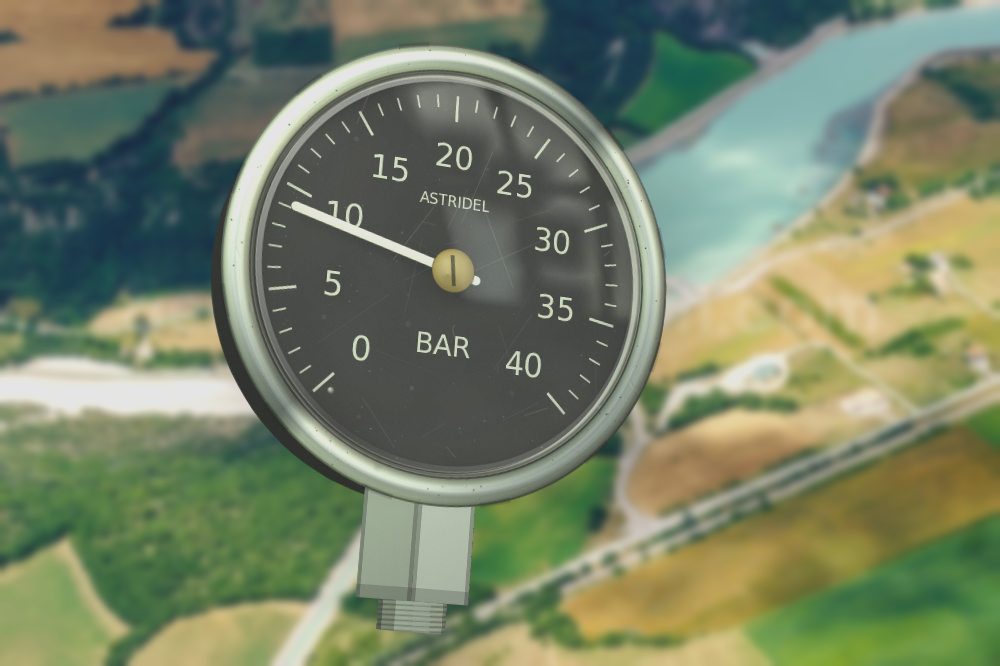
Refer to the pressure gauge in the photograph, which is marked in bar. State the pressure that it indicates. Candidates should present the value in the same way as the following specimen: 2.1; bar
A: 9; bar
